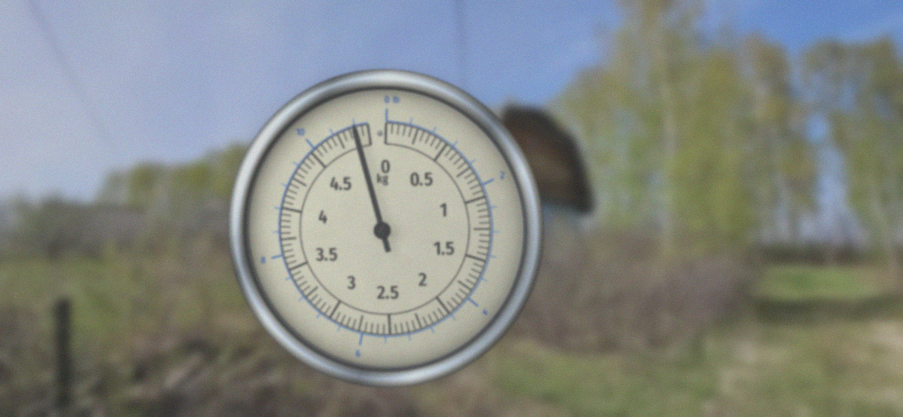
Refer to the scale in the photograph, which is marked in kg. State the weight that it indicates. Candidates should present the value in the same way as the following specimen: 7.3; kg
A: 4.9; kg
